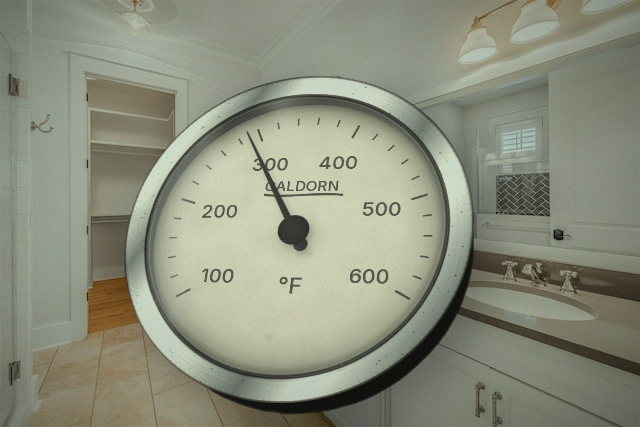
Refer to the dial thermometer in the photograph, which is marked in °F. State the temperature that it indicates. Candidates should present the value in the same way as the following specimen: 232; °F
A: 290; °F
